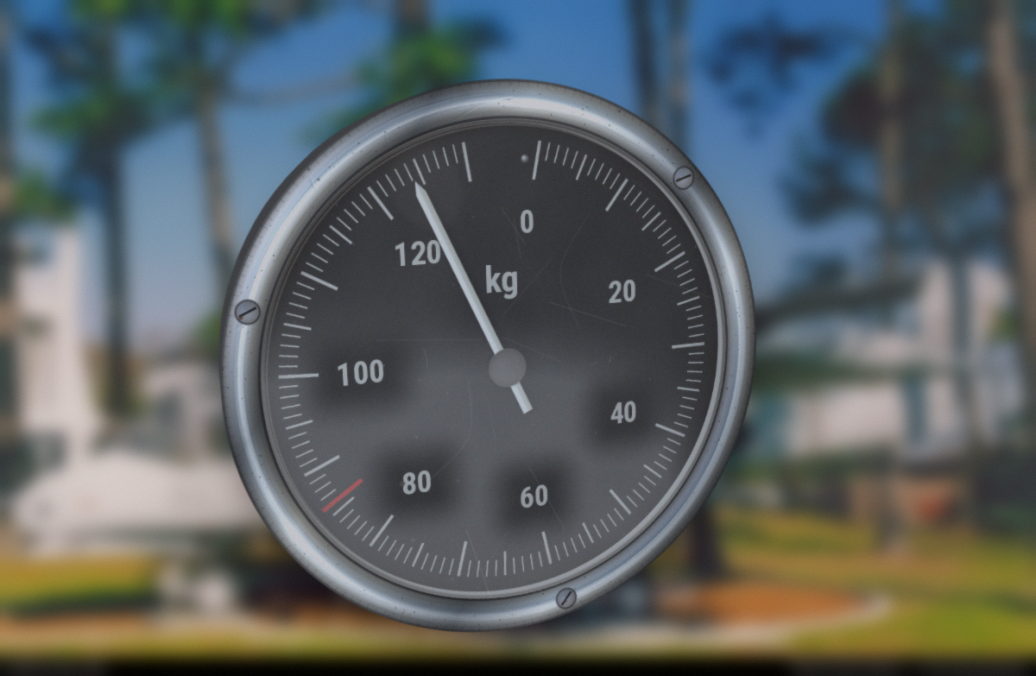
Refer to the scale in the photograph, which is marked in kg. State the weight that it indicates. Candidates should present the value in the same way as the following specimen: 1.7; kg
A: 124; kg
